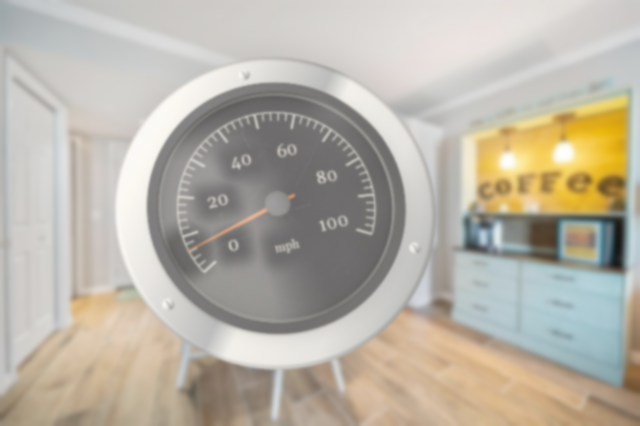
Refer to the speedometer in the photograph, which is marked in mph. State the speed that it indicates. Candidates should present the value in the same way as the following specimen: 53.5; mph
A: 6; mph
